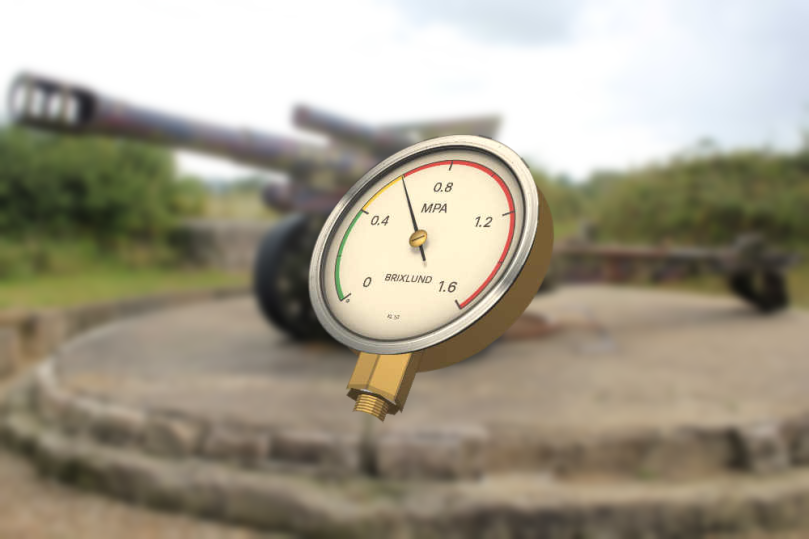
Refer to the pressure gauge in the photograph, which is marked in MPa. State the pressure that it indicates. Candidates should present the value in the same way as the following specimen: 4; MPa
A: 0.6; MPa
